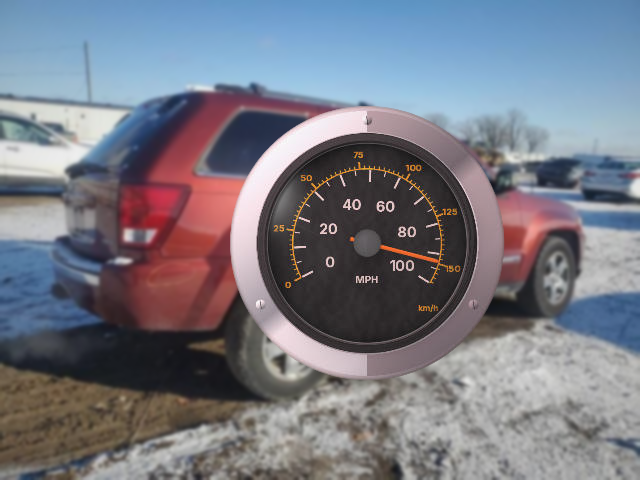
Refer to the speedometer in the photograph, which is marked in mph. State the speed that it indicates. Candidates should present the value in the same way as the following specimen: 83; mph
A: 92.5; mph
